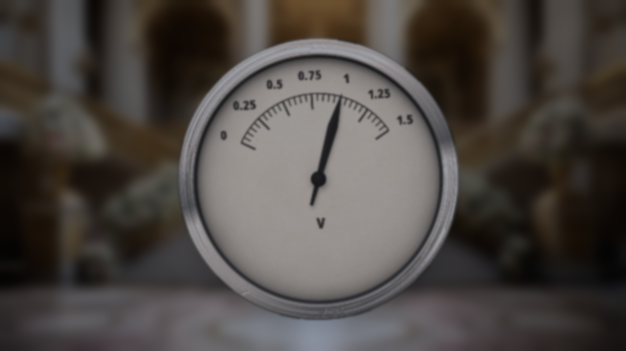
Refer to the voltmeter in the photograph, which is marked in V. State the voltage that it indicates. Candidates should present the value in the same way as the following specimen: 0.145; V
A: 1; V
